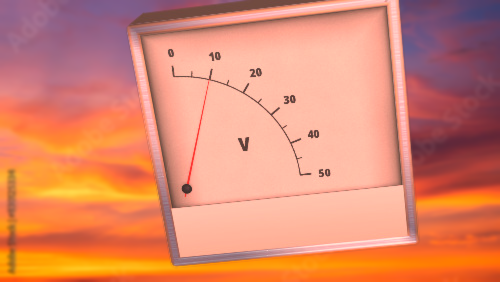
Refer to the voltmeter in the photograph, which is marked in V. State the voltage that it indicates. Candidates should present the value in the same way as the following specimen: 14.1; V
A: 10; V
